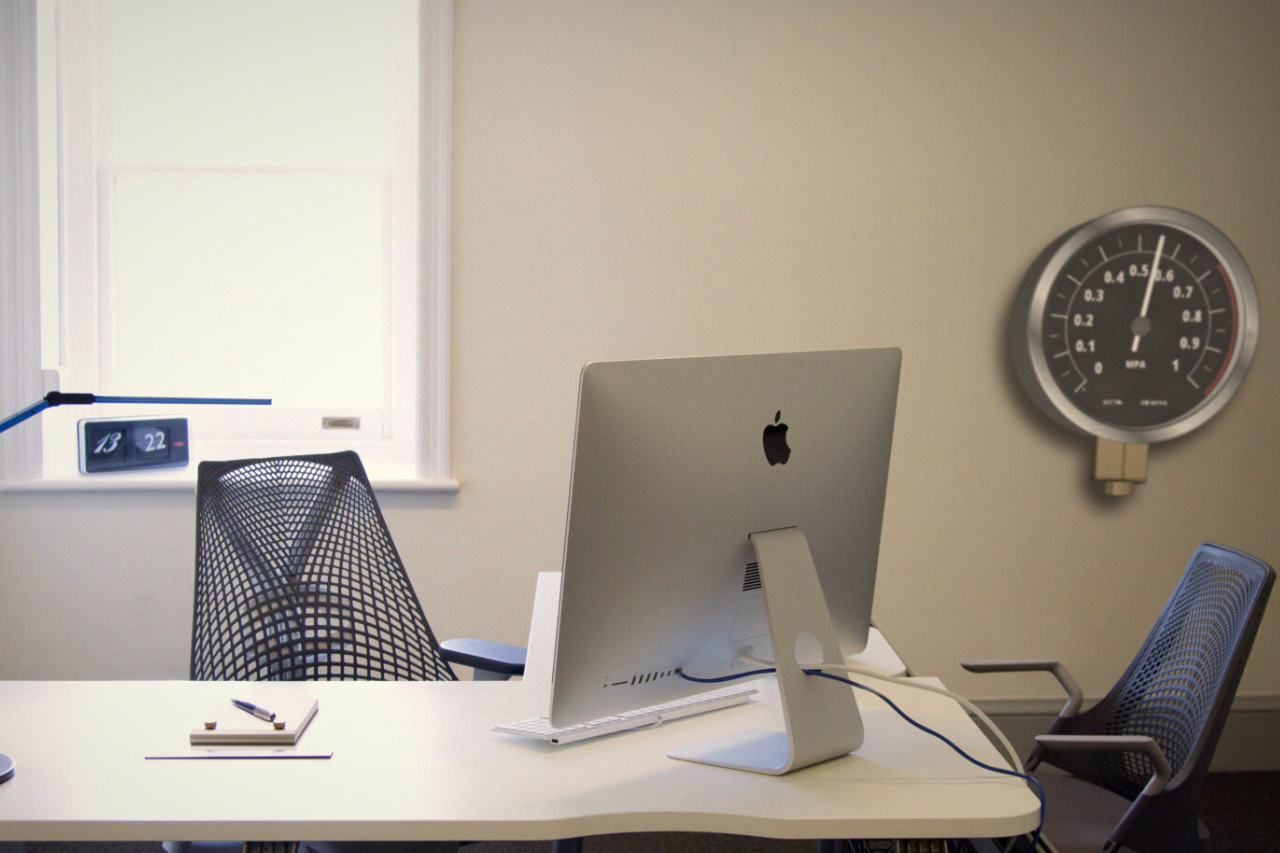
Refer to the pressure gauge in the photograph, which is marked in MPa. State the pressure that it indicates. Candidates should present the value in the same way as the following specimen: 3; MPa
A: 0.55; MPa
